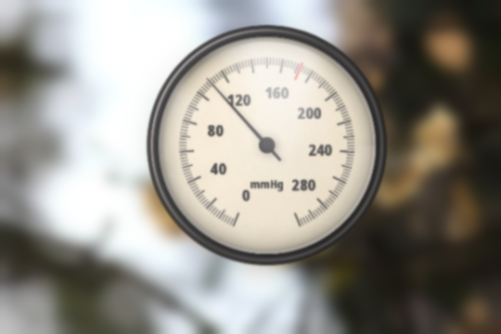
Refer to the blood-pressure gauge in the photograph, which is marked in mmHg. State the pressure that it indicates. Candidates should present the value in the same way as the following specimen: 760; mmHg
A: 110; mmHg
